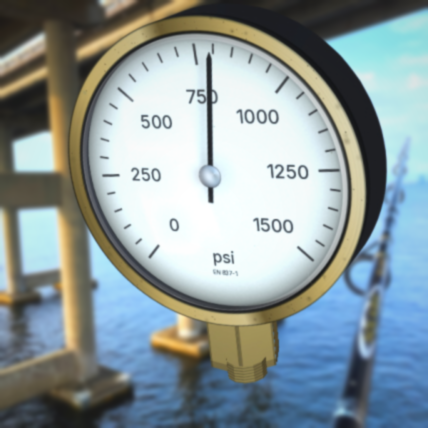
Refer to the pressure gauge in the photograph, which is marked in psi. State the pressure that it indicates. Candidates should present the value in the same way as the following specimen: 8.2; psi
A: 800; psi
